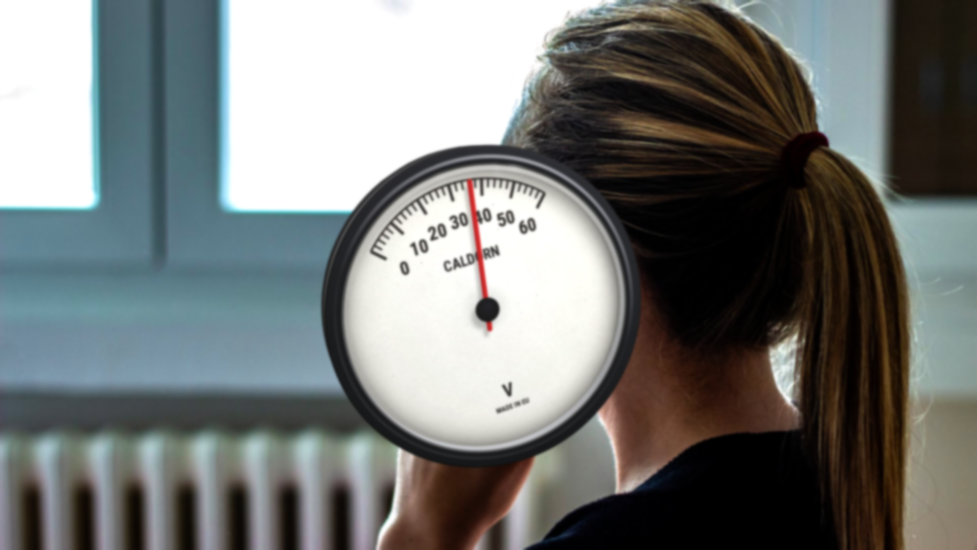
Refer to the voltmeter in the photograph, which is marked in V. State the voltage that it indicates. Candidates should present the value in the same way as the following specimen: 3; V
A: 36; V
